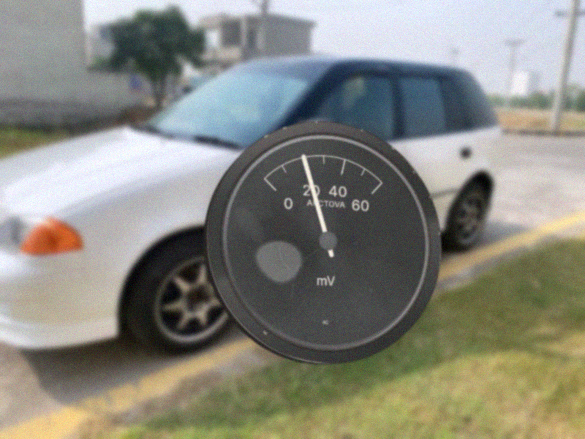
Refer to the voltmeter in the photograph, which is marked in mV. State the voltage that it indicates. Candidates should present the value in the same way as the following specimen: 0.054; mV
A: 20; mV
